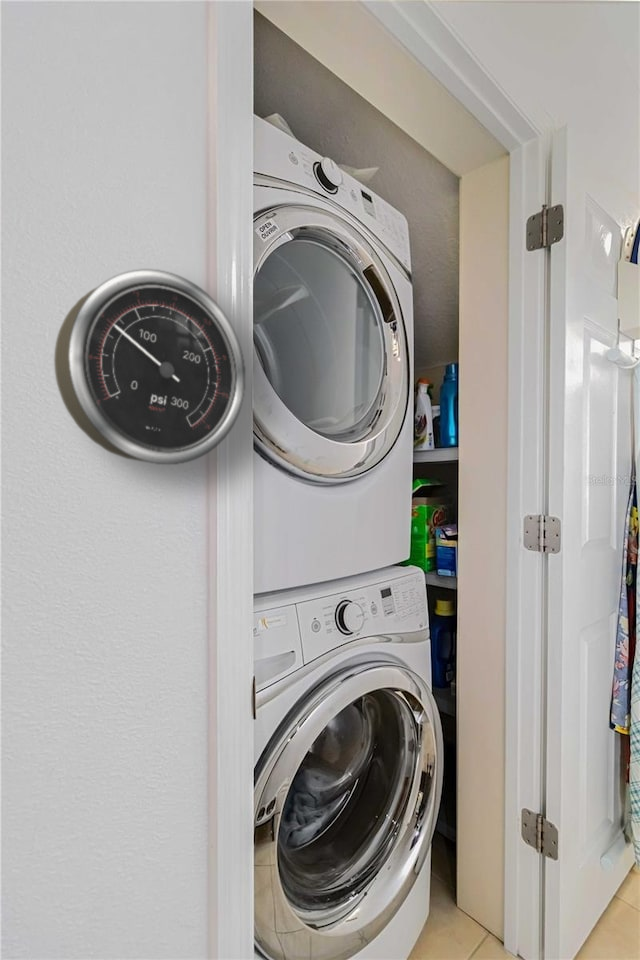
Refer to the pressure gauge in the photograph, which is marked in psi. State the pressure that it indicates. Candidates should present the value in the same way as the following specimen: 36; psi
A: 70; psi
